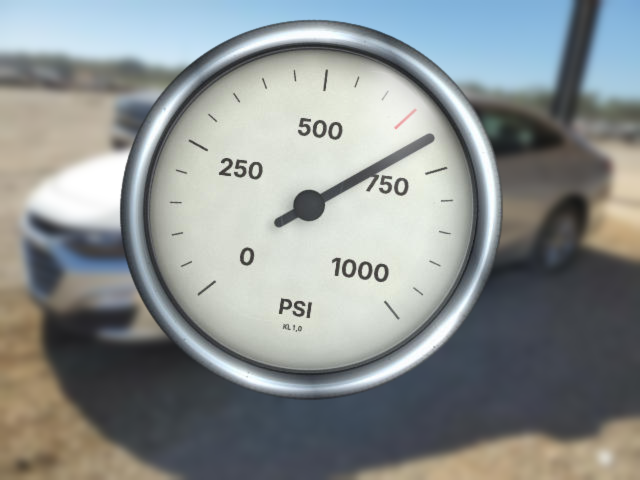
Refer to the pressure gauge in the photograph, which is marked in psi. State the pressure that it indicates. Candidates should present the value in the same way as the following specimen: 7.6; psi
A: 700; psi
